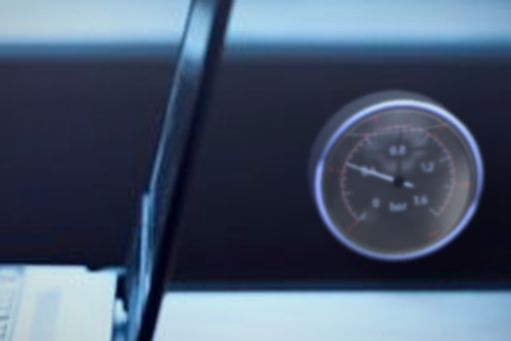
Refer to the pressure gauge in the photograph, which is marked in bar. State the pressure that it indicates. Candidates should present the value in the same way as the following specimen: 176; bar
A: 0.4; bar
